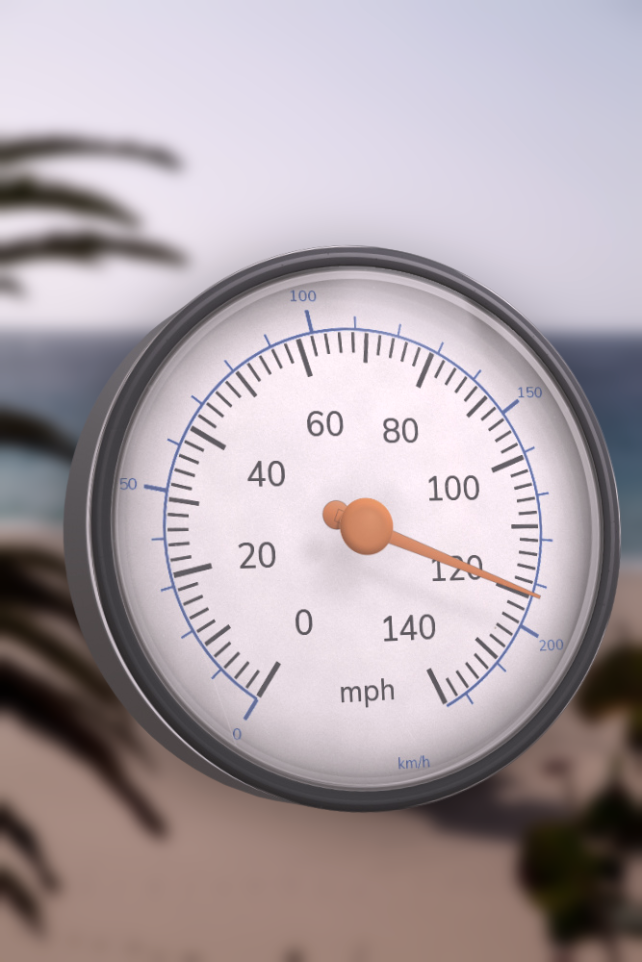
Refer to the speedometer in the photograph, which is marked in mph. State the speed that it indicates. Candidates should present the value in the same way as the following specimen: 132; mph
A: 120; mph
